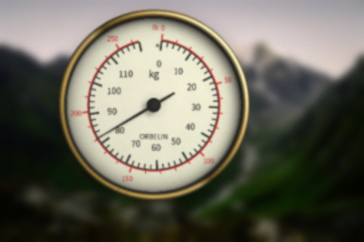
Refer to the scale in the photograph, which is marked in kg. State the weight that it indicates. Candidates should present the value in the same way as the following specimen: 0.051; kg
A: 82; kg
